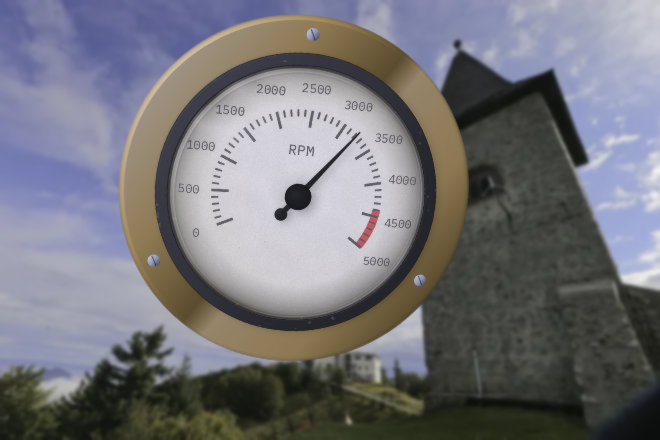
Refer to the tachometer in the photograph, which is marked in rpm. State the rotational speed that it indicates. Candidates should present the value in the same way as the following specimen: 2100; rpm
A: 3200; rpm
